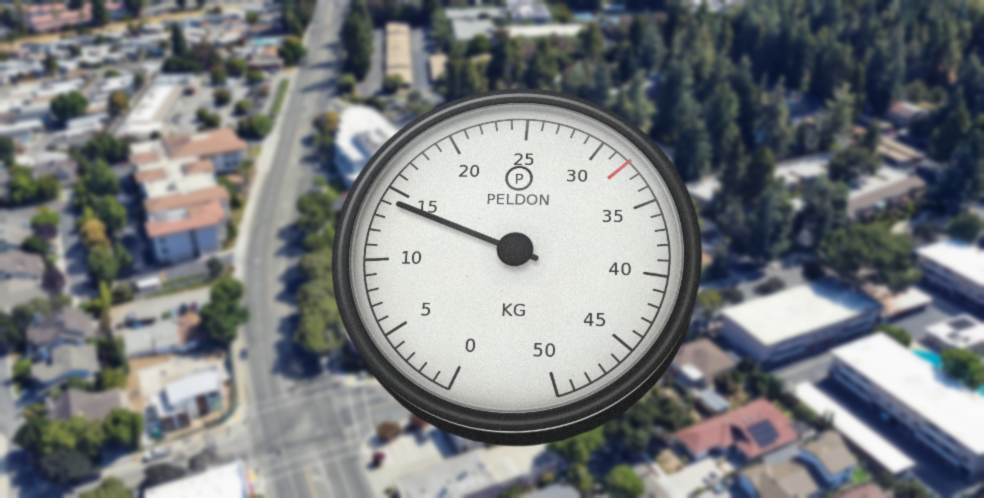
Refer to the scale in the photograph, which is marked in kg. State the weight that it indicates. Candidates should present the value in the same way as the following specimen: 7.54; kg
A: 14; kg
